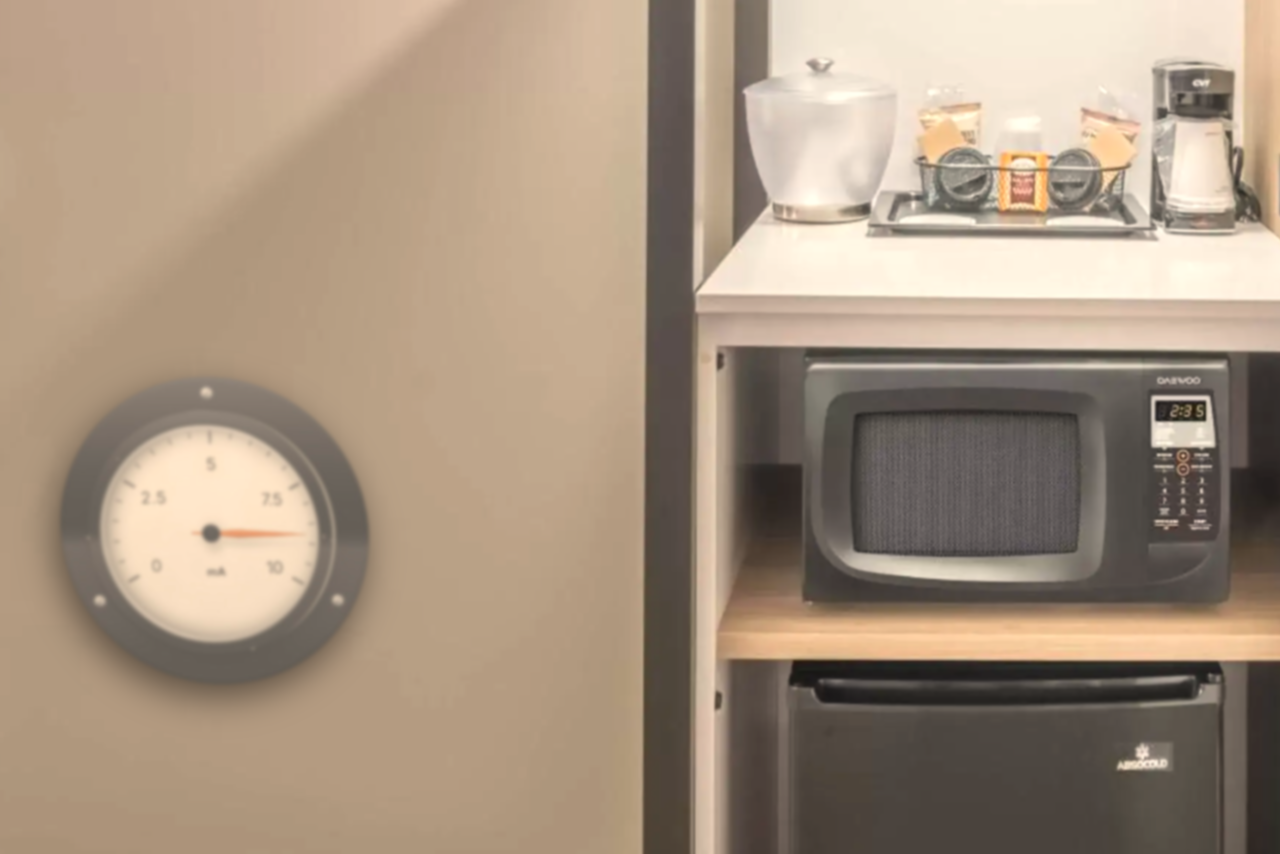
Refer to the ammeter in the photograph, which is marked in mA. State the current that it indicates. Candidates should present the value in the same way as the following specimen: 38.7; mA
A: 8.75; mA
